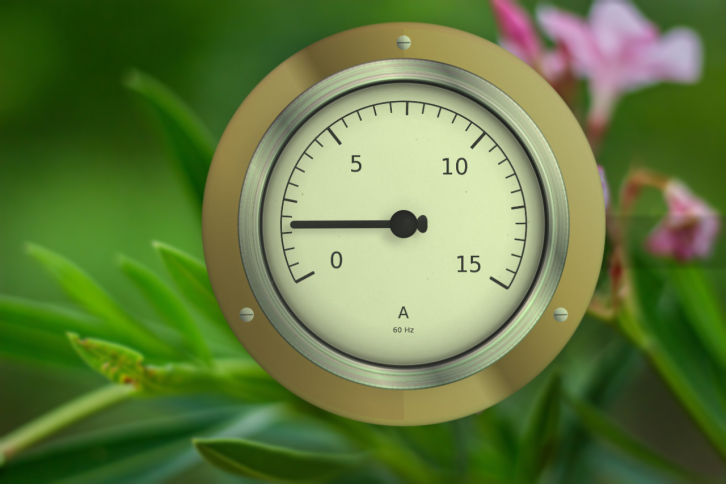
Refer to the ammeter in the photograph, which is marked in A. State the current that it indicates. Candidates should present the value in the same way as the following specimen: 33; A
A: 1.75; A
